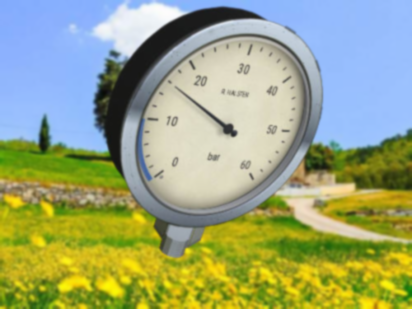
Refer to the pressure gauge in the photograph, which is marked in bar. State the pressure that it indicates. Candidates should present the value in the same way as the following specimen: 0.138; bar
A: 16; bar
